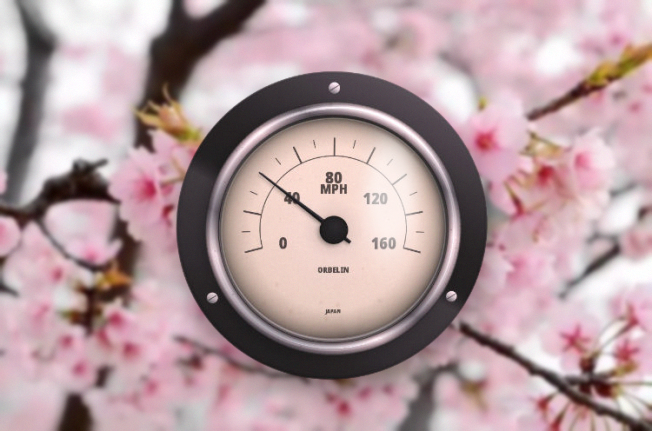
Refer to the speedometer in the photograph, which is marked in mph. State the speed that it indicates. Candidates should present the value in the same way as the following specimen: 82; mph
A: 40; mph
